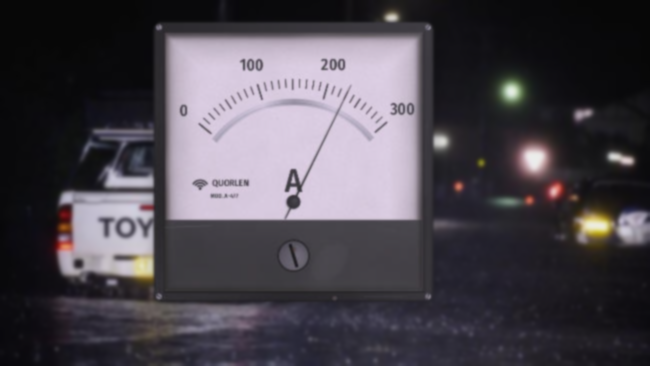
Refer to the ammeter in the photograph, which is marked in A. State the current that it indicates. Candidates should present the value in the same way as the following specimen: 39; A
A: 230; A
